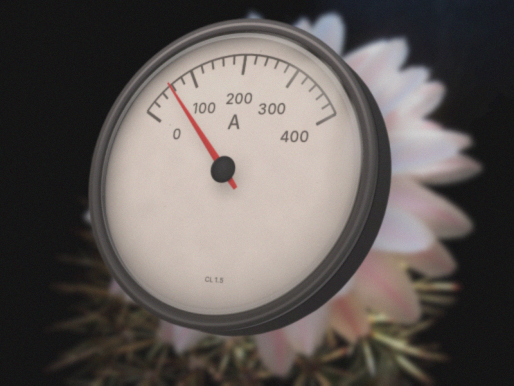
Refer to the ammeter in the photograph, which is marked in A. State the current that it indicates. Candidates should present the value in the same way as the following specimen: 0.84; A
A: 60; A
